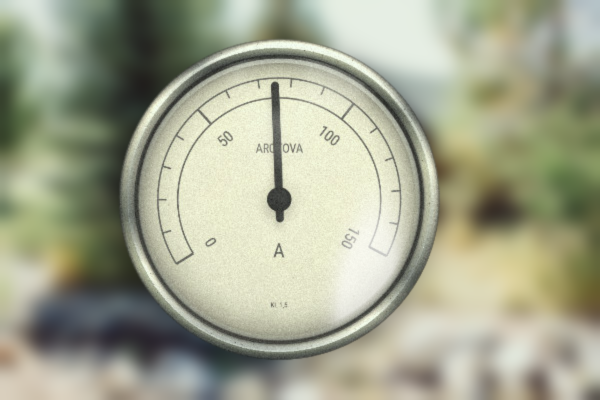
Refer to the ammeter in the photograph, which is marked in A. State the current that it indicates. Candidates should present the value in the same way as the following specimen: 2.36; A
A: 75; A
